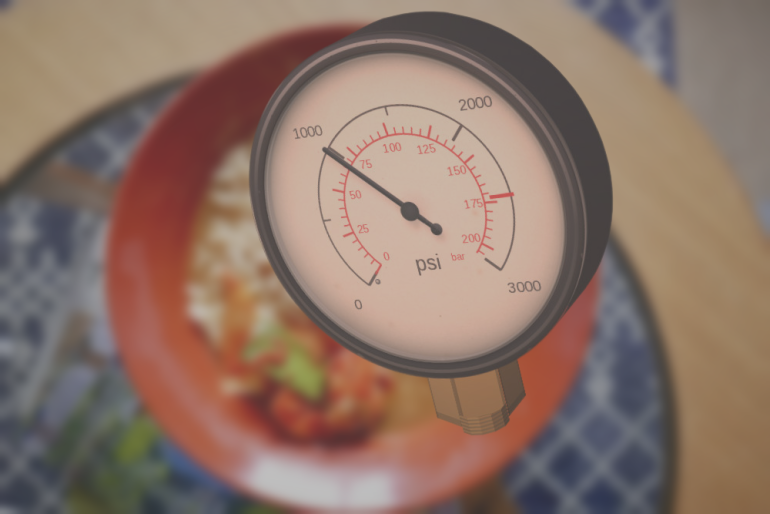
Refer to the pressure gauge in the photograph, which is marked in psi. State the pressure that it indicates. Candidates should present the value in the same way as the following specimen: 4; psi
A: 1000; psi
